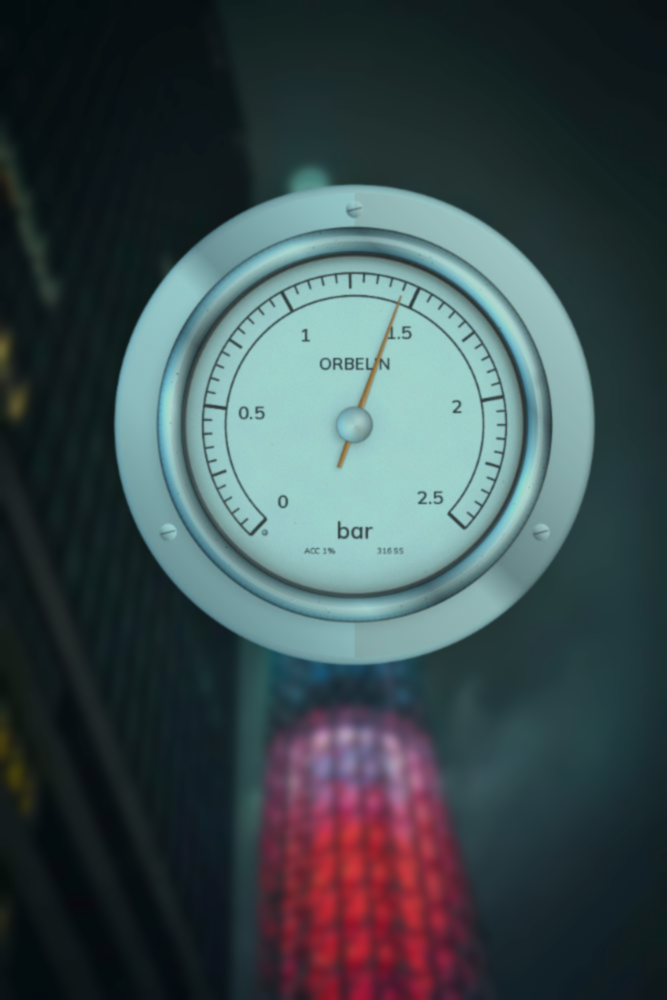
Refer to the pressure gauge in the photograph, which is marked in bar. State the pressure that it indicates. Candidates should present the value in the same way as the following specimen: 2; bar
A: 1.45; bar
